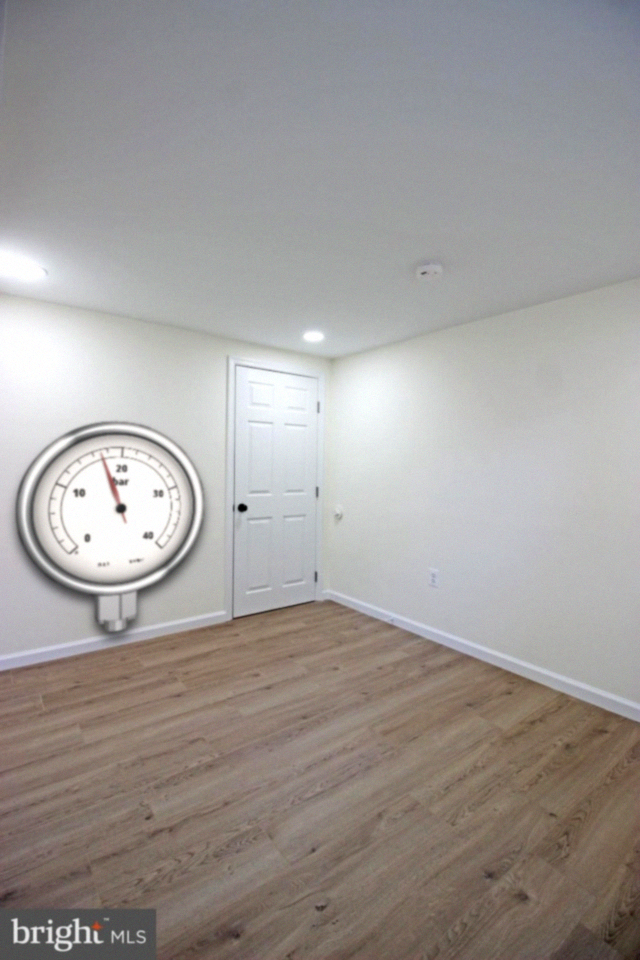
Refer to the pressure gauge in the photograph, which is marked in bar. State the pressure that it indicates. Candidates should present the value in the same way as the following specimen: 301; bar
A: 17; bar
